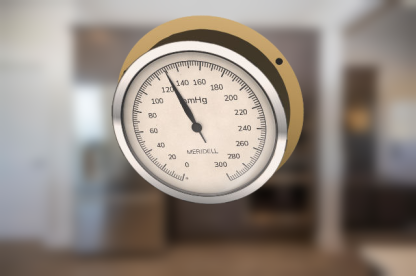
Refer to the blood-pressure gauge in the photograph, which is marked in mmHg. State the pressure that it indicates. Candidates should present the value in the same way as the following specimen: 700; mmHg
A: 130; mmHg
